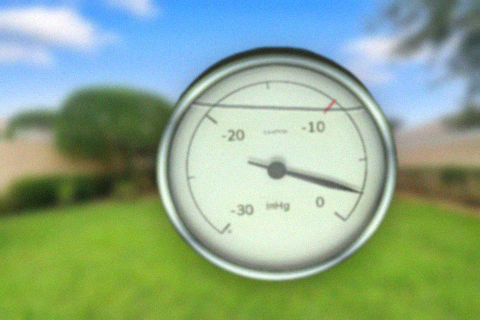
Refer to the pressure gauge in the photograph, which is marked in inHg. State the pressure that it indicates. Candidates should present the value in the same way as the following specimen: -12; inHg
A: -2.5; inHg
